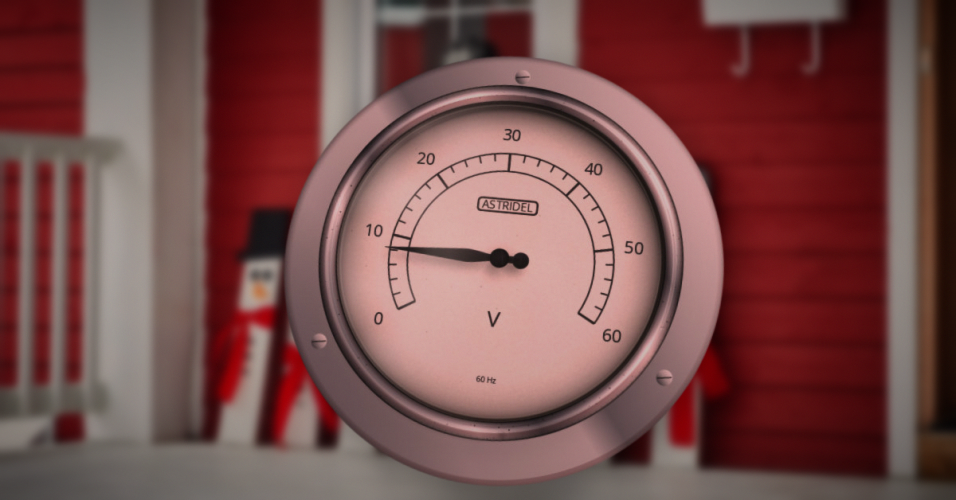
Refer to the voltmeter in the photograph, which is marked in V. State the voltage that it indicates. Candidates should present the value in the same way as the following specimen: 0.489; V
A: 8; V
